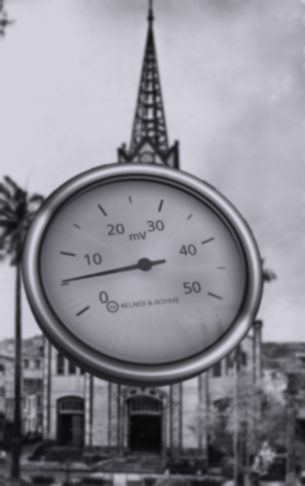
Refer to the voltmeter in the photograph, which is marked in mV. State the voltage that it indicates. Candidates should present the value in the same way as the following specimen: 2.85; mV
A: 5; mV
